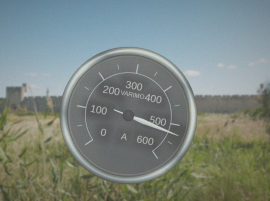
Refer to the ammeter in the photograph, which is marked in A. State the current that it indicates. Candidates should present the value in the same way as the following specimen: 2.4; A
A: 525; A
